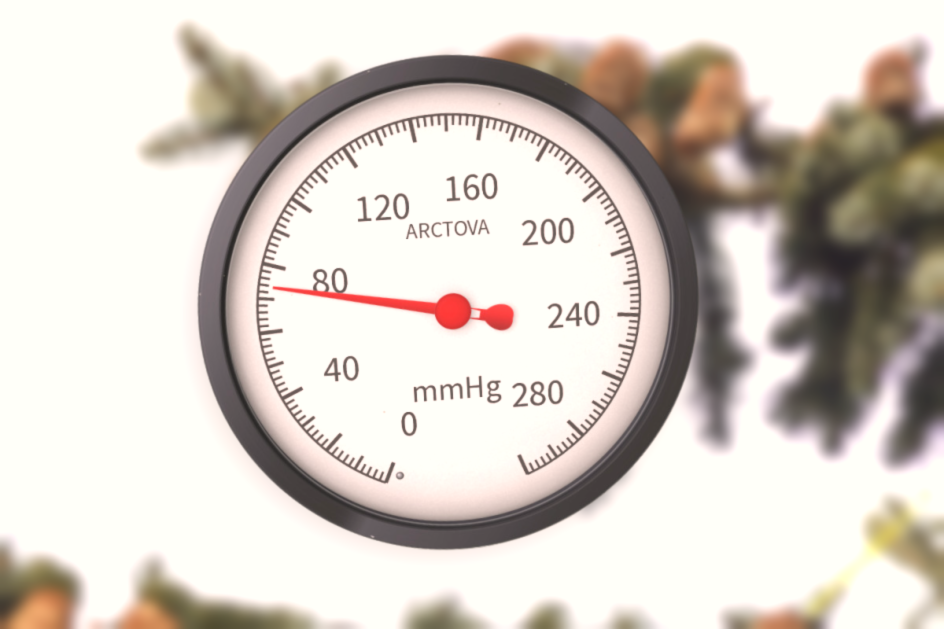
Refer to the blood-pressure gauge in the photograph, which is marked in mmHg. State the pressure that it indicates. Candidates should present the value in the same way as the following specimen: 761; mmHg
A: 74; mmHg
